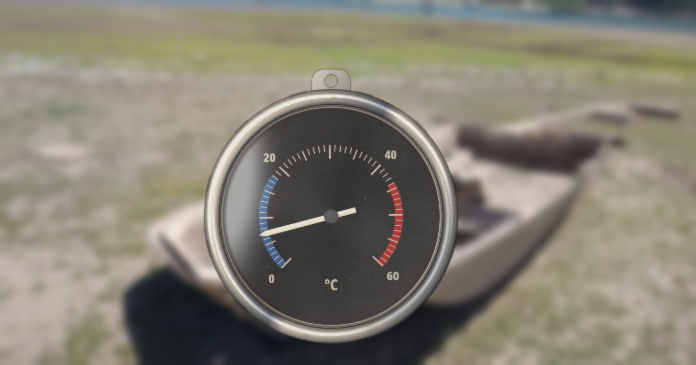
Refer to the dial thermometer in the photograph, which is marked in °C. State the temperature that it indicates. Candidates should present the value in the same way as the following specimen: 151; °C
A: 7; °C
